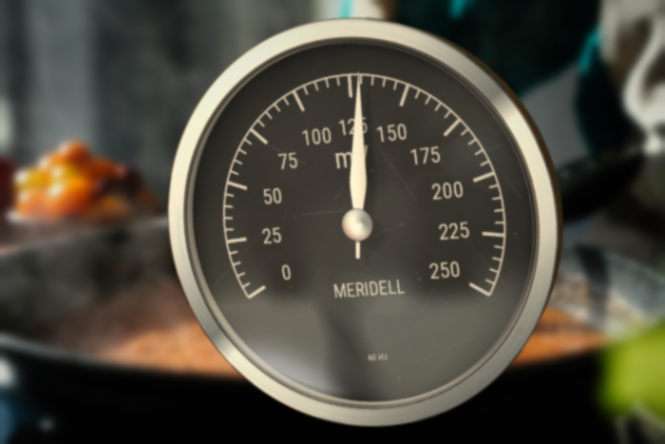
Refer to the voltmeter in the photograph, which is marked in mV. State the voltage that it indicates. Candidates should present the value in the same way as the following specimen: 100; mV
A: 130; mV
